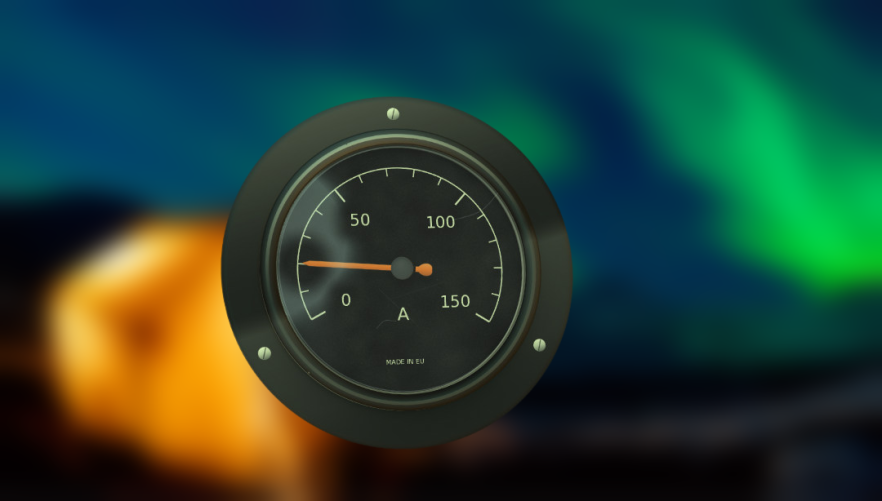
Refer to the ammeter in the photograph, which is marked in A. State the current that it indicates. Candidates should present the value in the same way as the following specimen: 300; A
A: 20; A
